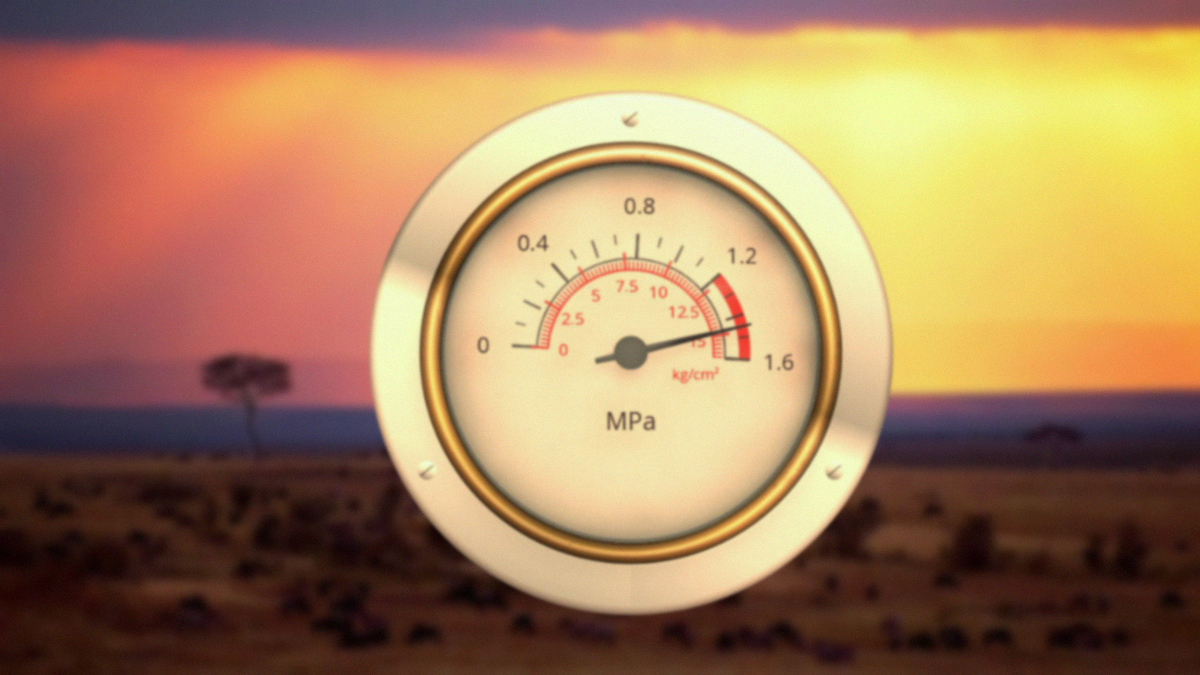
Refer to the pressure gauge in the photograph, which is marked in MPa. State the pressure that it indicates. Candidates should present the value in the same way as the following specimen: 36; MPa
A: 1.45; MPa
